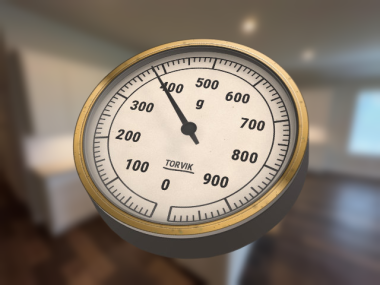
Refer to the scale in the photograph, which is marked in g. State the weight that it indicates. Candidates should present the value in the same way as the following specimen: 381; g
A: 380; g
